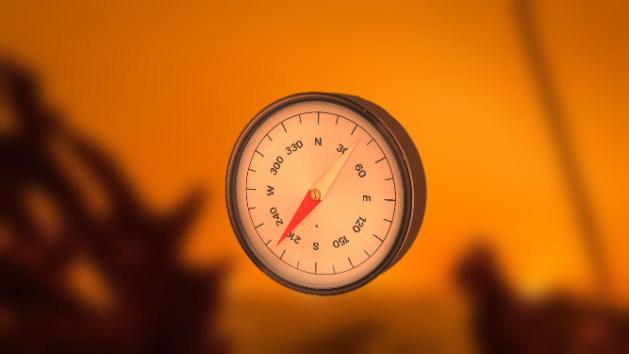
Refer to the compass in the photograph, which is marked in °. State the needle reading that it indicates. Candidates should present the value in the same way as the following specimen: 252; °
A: 217.5; °
